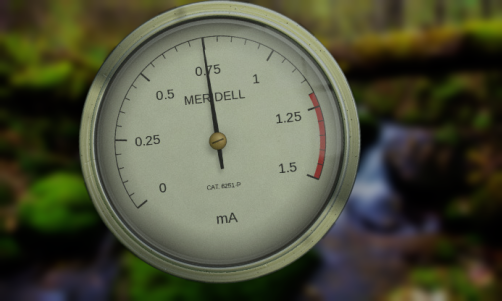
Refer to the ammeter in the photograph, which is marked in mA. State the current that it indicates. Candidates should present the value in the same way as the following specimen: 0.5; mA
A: 0.75; mA
